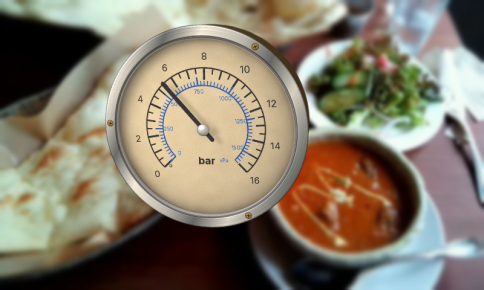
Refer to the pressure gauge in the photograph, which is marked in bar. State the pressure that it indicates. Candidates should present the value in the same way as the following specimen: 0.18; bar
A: 5.5; bar
